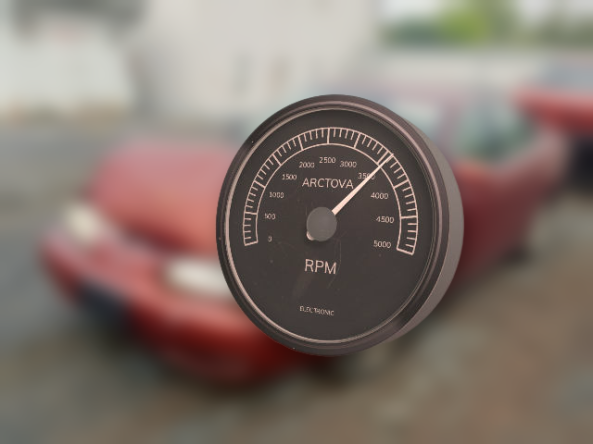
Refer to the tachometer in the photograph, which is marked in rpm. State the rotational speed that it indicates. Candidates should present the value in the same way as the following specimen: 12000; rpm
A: 3600; rpm
